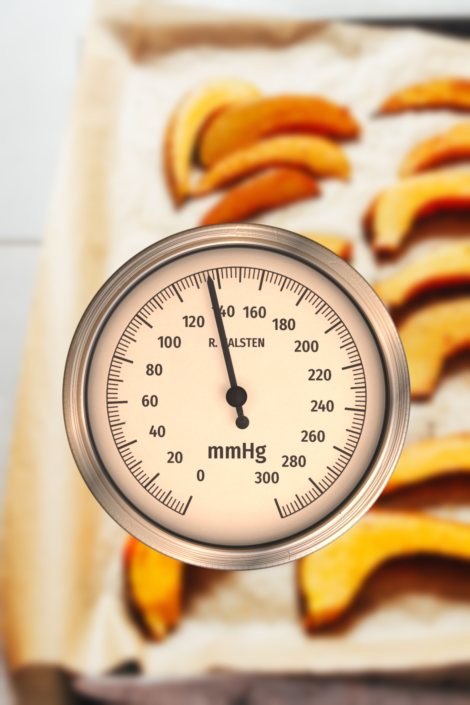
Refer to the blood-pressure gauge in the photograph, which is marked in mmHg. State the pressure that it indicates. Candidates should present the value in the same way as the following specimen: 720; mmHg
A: 136; mmHg
